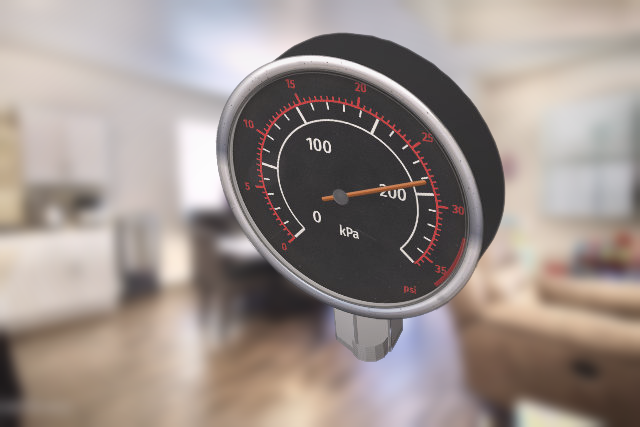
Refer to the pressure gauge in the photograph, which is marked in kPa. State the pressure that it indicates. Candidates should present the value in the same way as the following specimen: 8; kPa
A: 190; kPa
